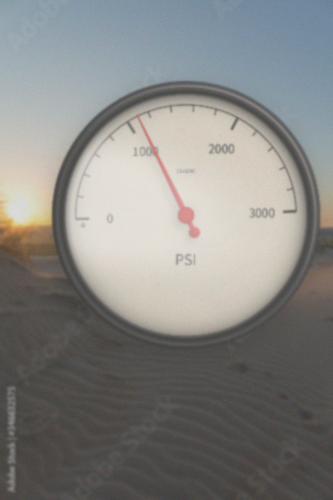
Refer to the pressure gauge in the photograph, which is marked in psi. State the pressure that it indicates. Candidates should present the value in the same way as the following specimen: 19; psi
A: 1100; psi
